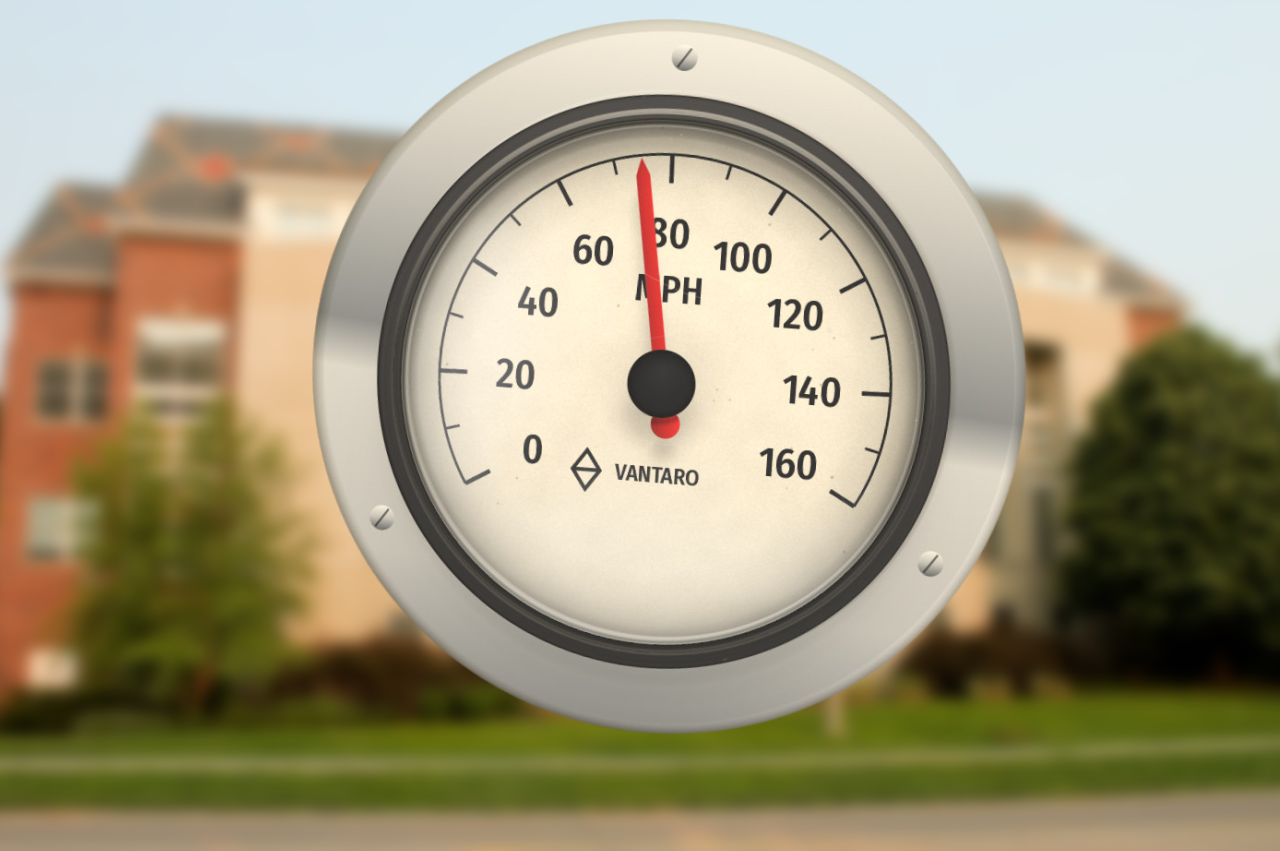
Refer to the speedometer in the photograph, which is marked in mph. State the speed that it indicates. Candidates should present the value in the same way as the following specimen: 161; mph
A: 75; mph
